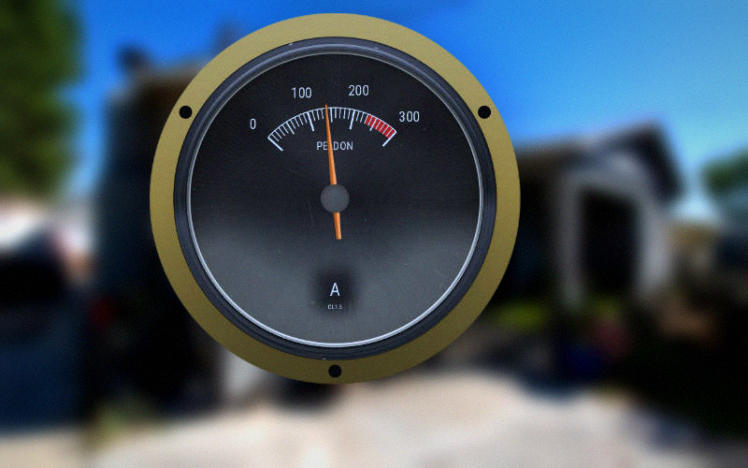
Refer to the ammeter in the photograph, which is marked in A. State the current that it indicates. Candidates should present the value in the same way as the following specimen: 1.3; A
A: 140; A
